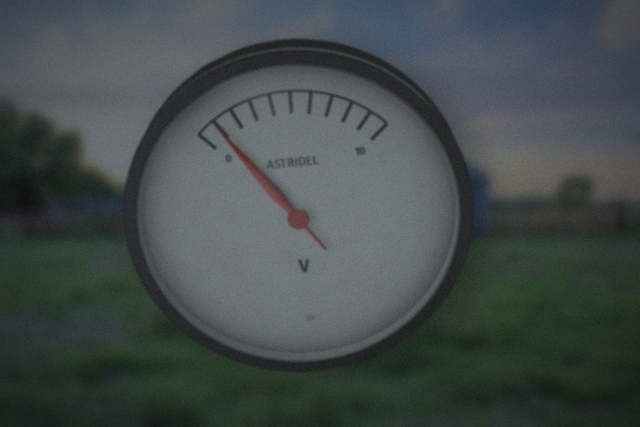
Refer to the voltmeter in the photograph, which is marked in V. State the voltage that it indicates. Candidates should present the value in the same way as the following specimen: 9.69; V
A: 1; V
